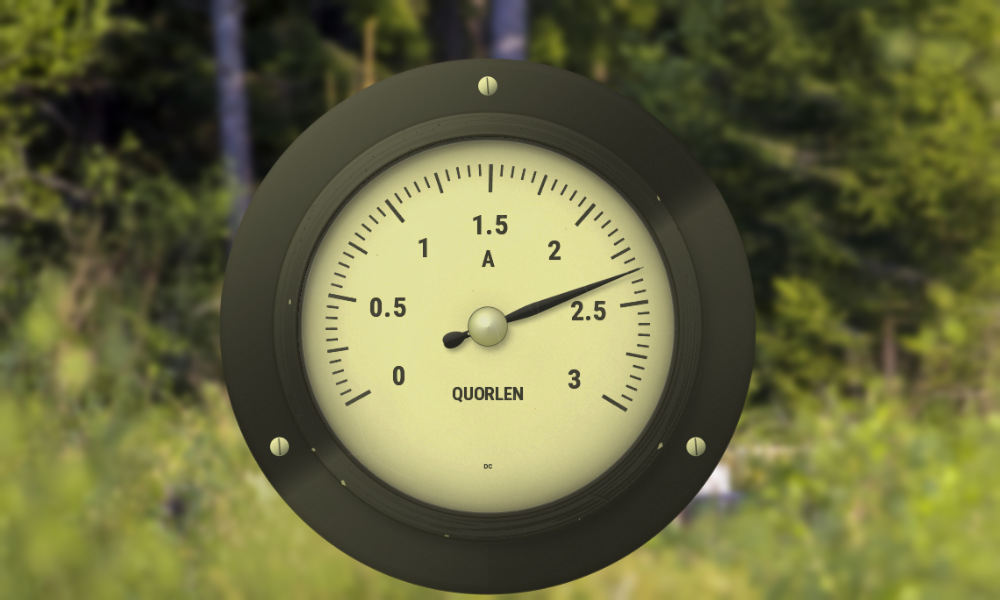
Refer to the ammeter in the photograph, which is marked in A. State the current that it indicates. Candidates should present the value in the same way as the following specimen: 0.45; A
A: 2.35; A
